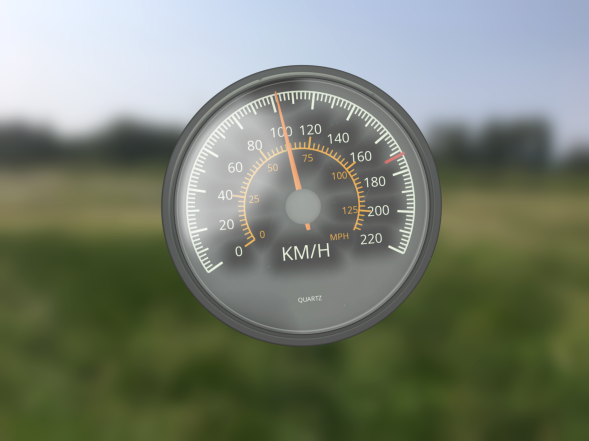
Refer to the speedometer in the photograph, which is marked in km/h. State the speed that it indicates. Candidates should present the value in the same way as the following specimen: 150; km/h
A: 102; km/h
